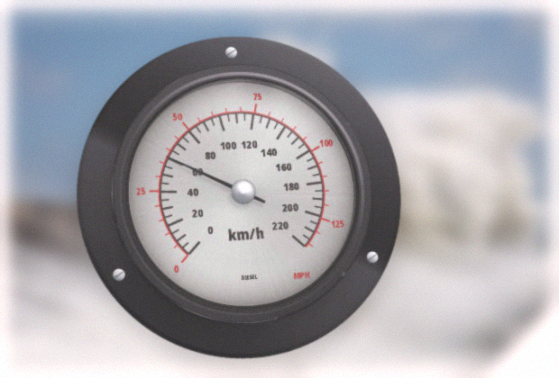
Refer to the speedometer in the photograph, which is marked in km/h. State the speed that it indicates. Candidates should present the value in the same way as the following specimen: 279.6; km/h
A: 60; km/h
